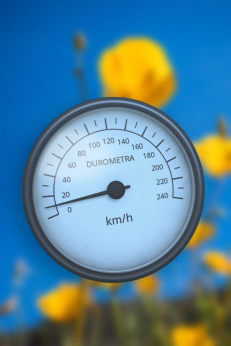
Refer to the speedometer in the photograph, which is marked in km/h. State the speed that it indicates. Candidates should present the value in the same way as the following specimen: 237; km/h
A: 10; km/h
